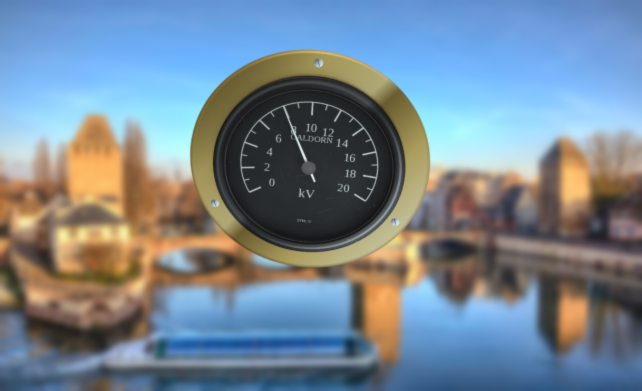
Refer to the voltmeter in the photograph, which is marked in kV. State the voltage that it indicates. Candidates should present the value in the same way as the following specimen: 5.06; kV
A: 8; kV
